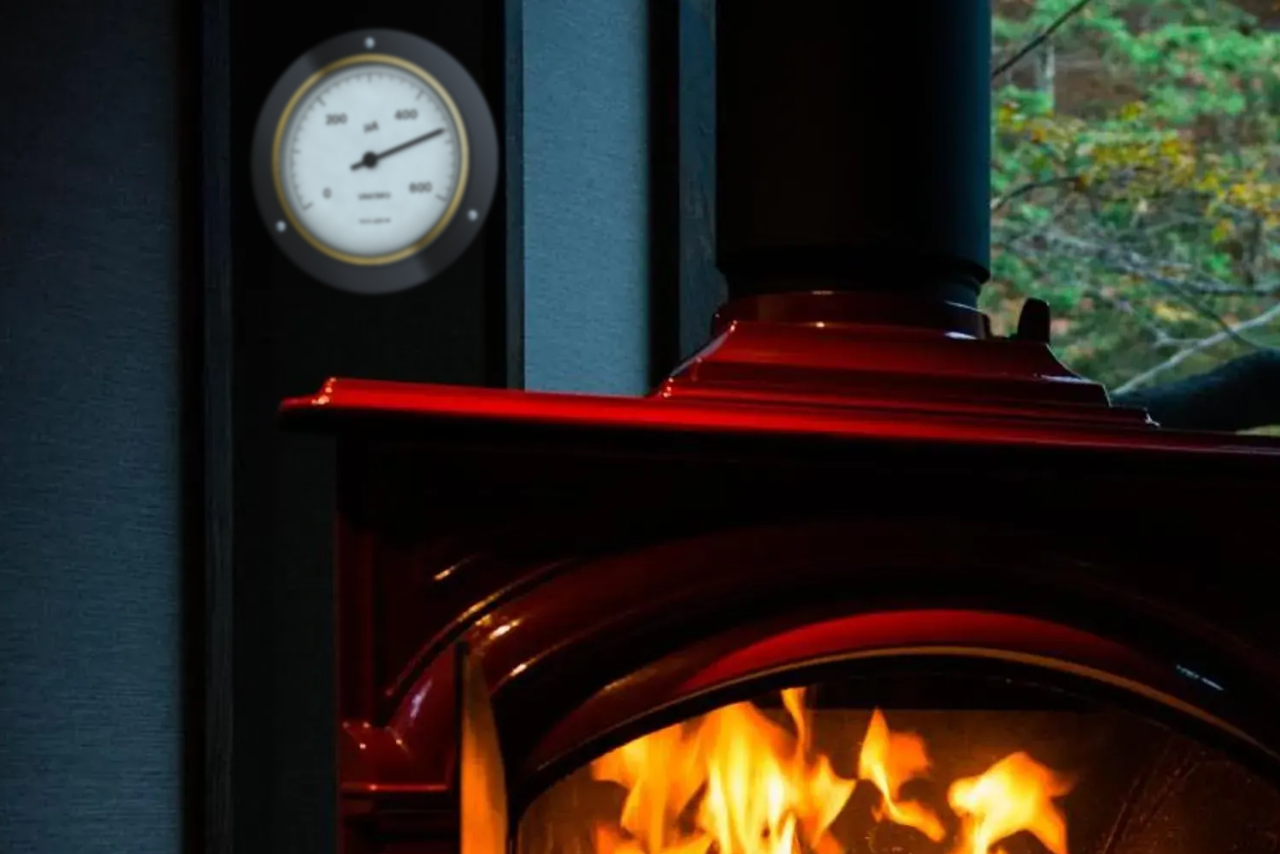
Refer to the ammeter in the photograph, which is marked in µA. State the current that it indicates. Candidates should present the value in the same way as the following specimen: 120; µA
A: 480; µA
